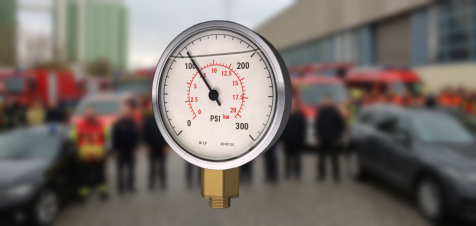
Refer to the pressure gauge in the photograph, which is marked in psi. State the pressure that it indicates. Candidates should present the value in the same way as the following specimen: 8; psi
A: 110; psi
